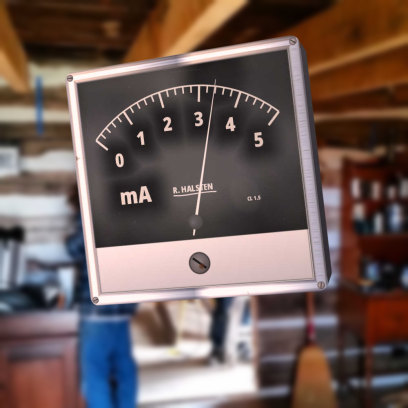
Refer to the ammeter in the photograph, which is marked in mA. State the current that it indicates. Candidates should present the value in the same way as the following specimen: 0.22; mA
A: 3.4; mA
